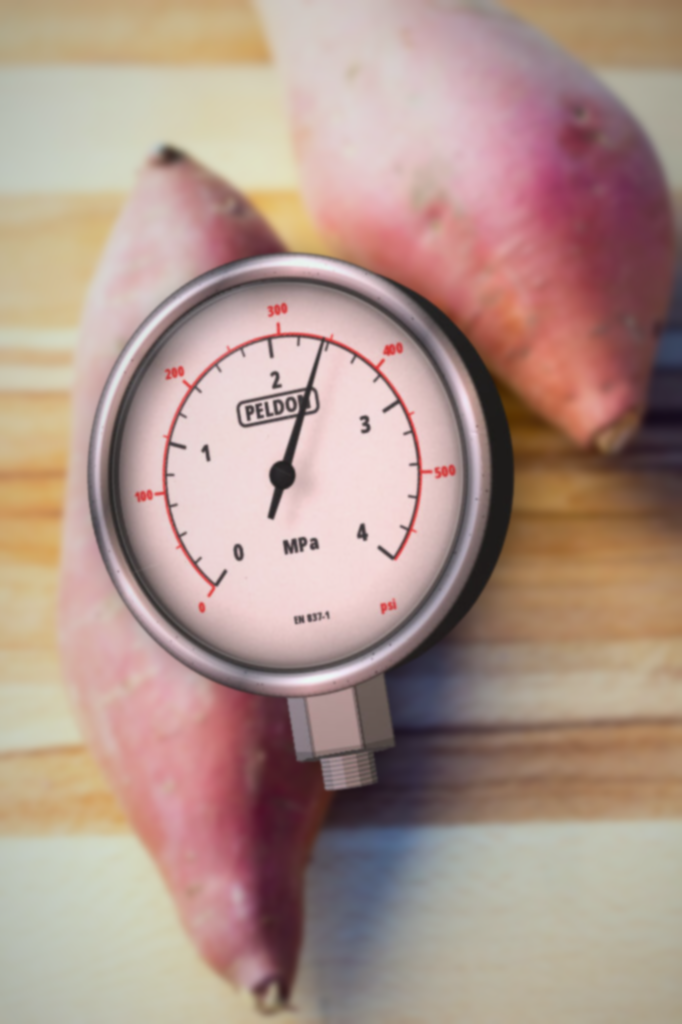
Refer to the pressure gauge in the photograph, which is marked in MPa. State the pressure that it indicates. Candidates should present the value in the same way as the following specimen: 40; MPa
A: 2.4; MPa
